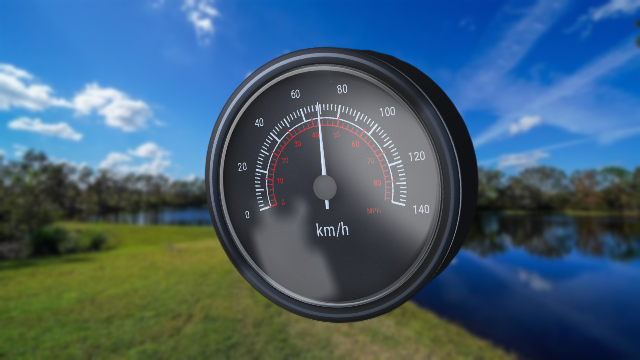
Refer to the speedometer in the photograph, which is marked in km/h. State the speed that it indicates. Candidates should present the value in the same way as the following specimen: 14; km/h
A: 70; km/h
